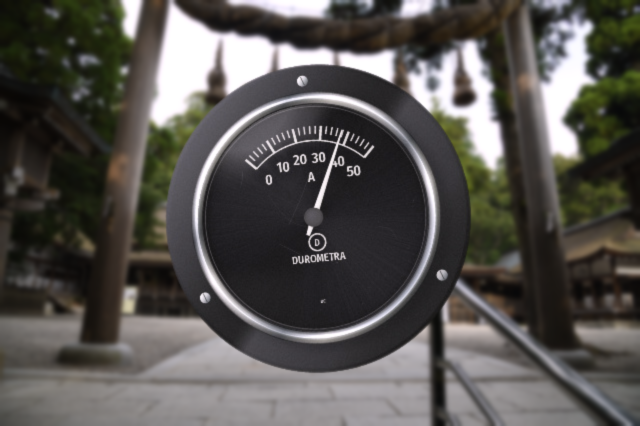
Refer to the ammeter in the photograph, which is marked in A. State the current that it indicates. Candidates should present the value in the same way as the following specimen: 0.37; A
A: 38; A
